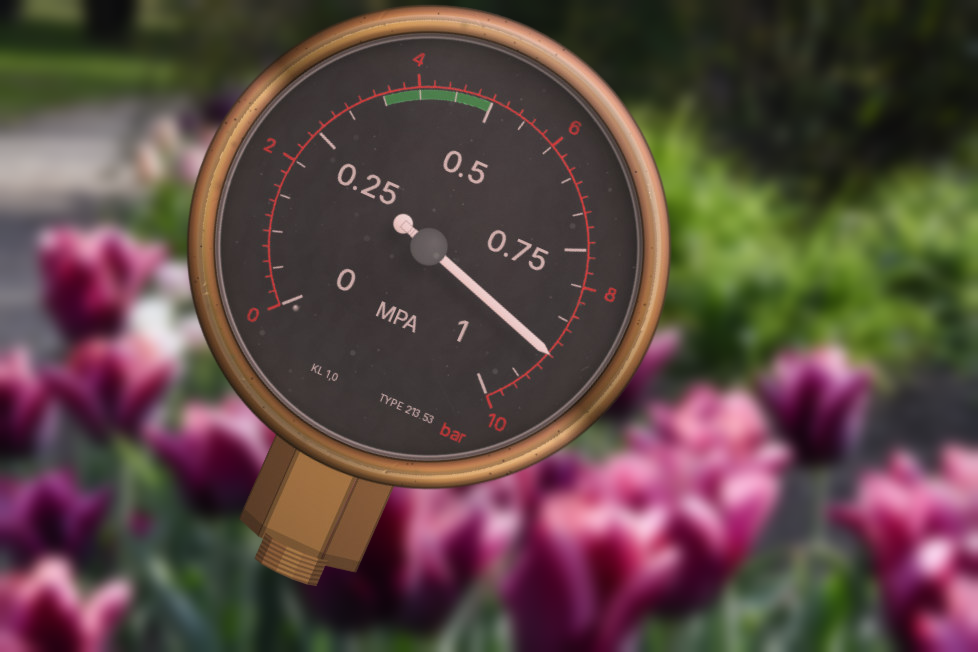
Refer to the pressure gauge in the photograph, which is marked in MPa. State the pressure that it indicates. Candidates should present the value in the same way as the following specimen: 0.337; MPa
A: 0.9; MPa
